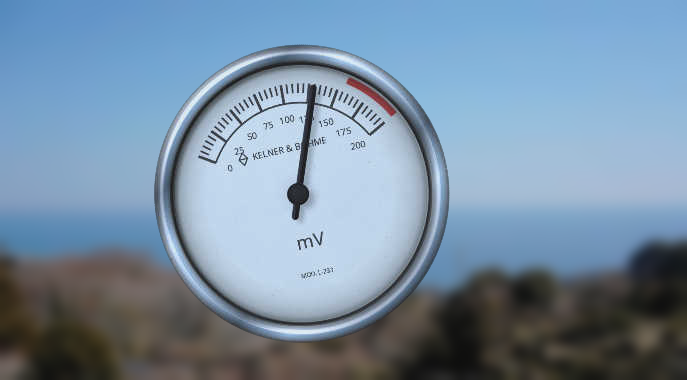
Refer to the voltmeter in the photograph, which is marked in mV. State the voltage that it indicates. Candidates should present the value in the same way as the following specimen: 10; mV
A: 130; mV
